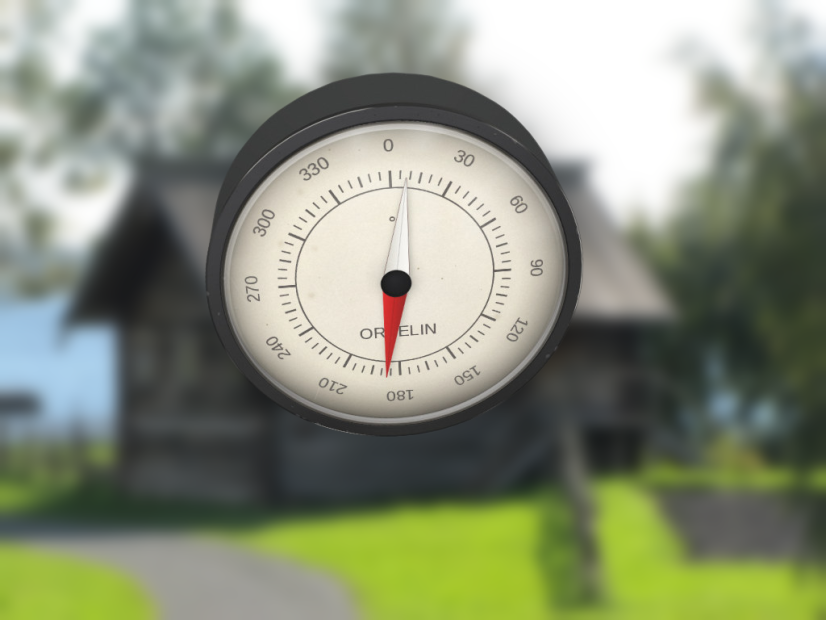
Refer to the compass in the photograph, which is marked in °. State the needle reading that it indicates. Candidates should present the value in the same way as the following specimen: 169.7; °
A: 187.5; °
